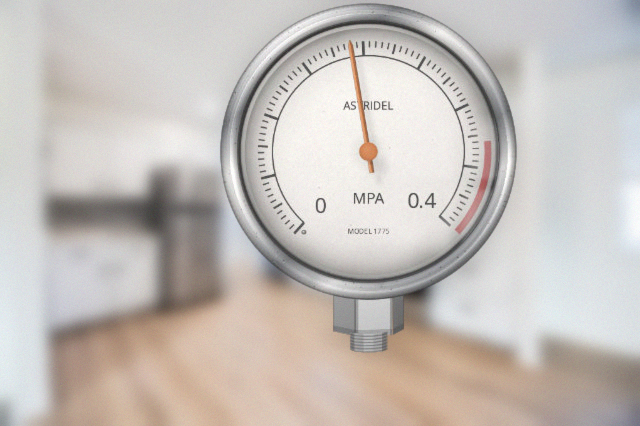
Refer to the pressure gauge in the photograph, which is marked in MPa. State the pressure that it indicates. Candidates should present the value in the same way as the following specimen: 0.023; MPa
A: 0.19; MPa
